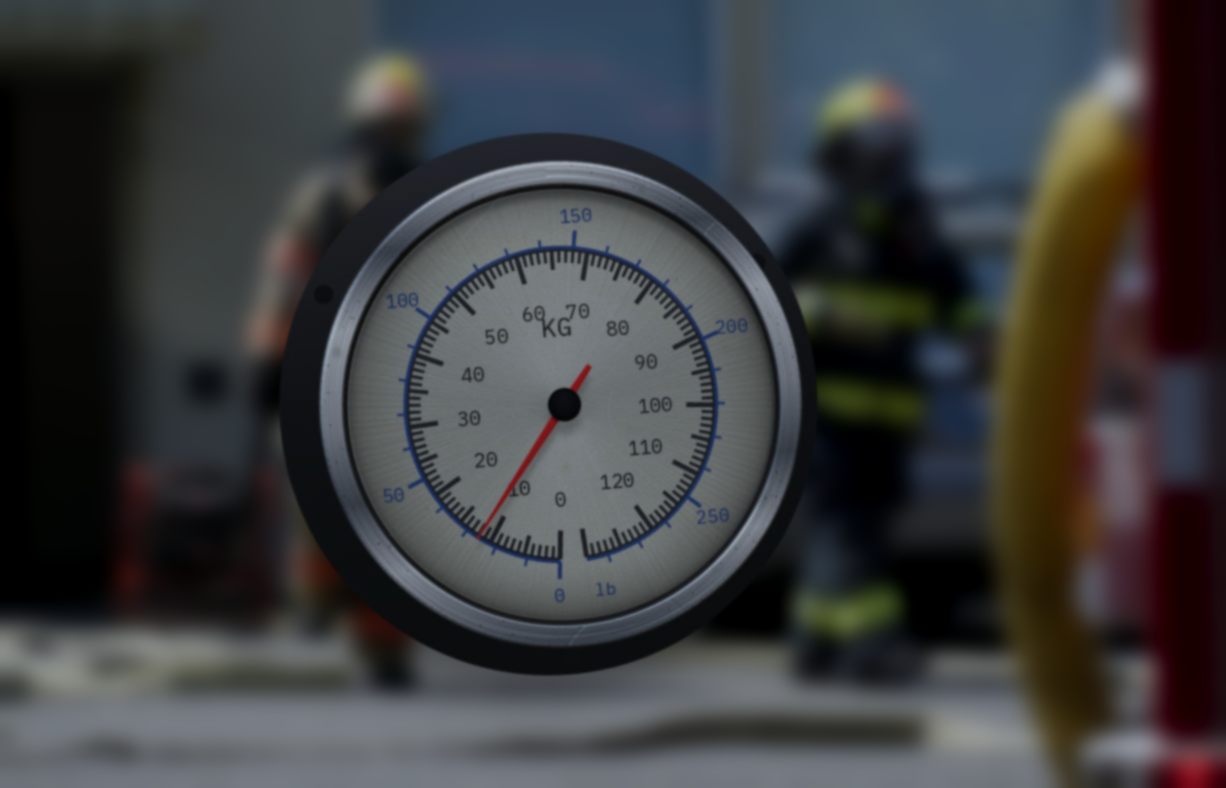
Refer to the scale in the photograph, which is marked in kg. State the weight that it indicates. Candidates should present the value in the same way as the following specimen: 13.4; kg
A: 12; kg
